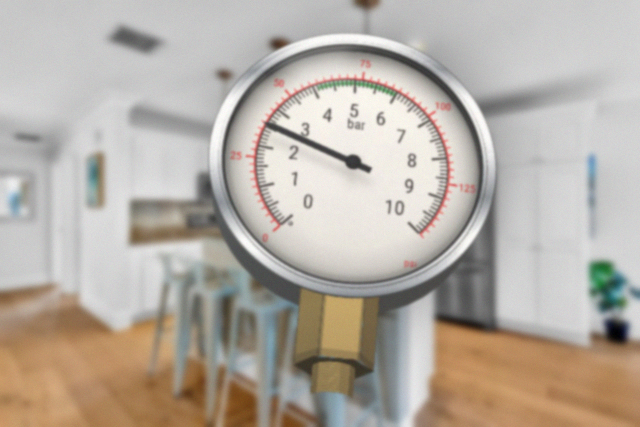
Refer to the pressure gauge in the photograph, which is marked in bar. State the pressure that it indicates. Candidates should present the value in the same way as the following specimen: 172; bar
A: 2.5; bar
